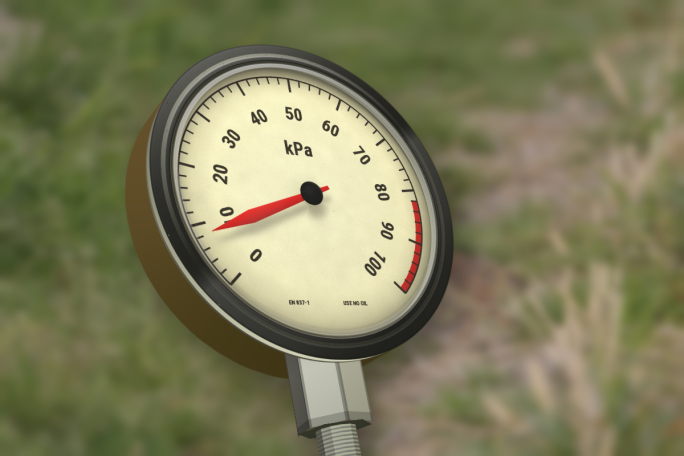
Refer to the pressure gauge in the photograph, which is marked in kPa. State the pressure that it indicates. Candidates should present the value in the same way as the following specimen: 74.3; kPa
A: 8; kPa
